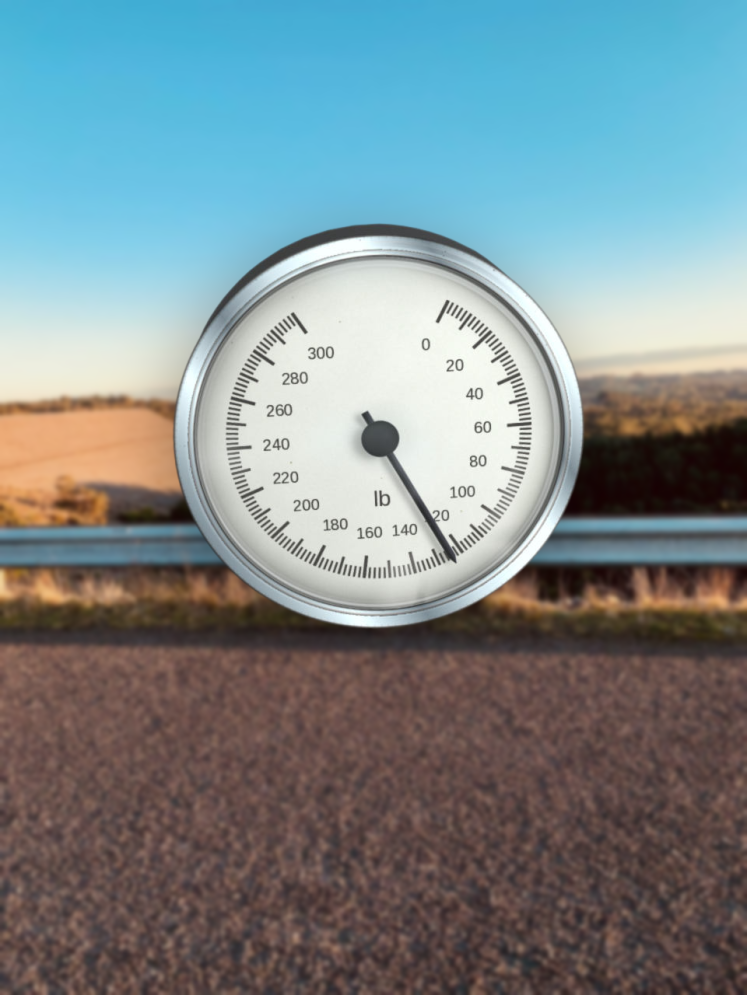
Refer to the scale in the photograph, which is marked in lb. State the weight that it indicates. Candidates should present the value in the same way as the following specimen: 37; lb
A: 124; lb
